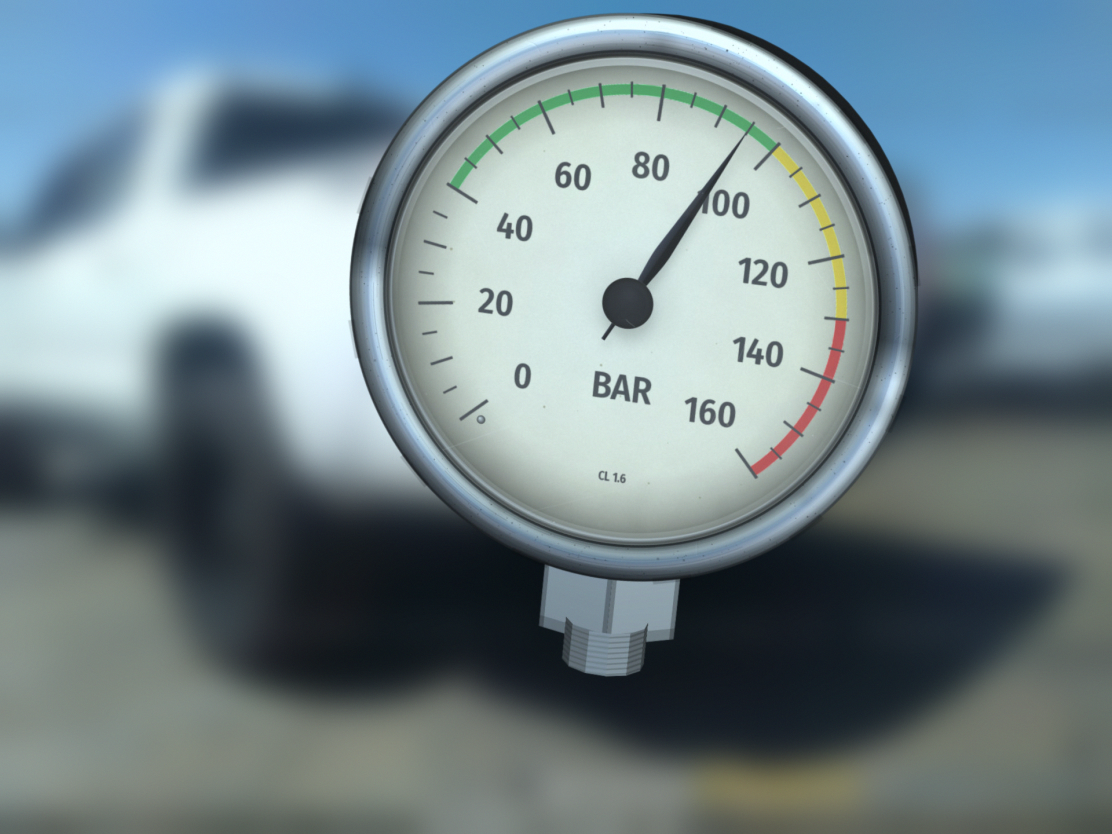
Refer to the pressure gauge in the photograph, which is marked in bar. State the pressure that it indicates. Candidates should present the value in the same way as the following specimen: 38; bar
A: 95; bar
